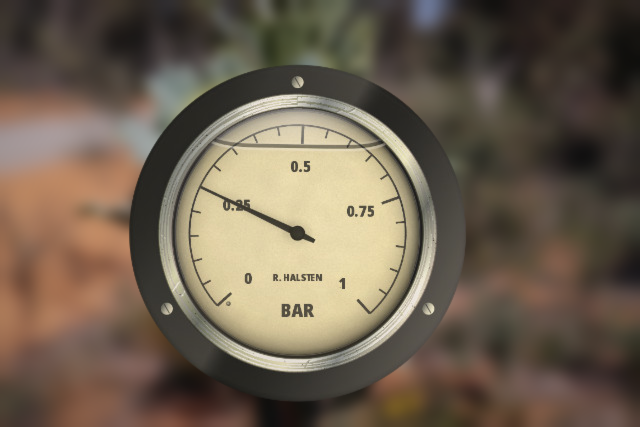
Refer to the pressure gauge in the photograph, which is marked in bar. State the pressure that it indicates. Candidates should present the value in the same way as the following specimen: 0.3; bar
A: 0.25; bar
